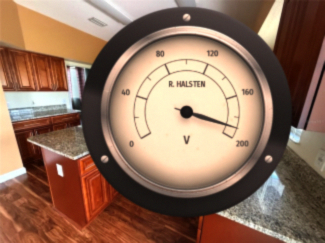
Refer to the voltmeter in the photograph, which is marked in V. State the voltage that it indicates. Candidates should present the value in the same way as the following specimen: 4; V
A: 190; V
